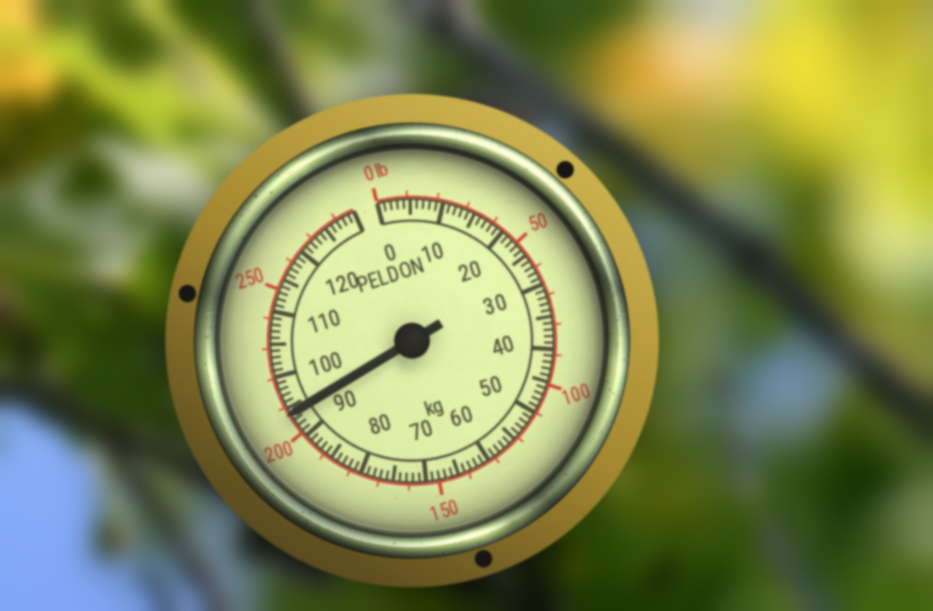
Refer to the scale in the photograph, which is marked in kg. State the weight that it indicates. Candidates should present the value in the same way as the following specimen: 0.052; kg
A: 94; kg
